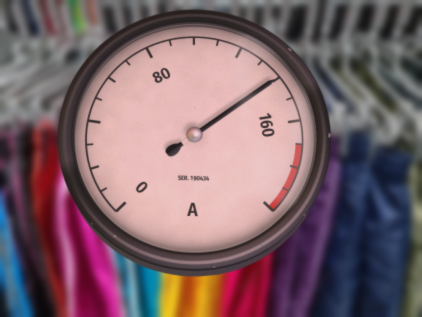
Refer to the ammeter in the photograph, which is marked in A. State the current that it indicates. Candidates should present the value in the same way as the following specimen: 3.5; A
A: 140; A
